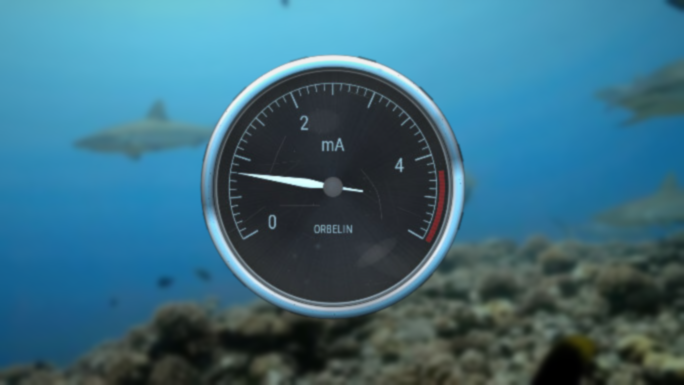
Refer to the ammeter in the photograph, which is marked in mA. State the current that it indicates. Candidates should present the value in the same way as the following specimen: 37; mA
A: 0.8; mA
